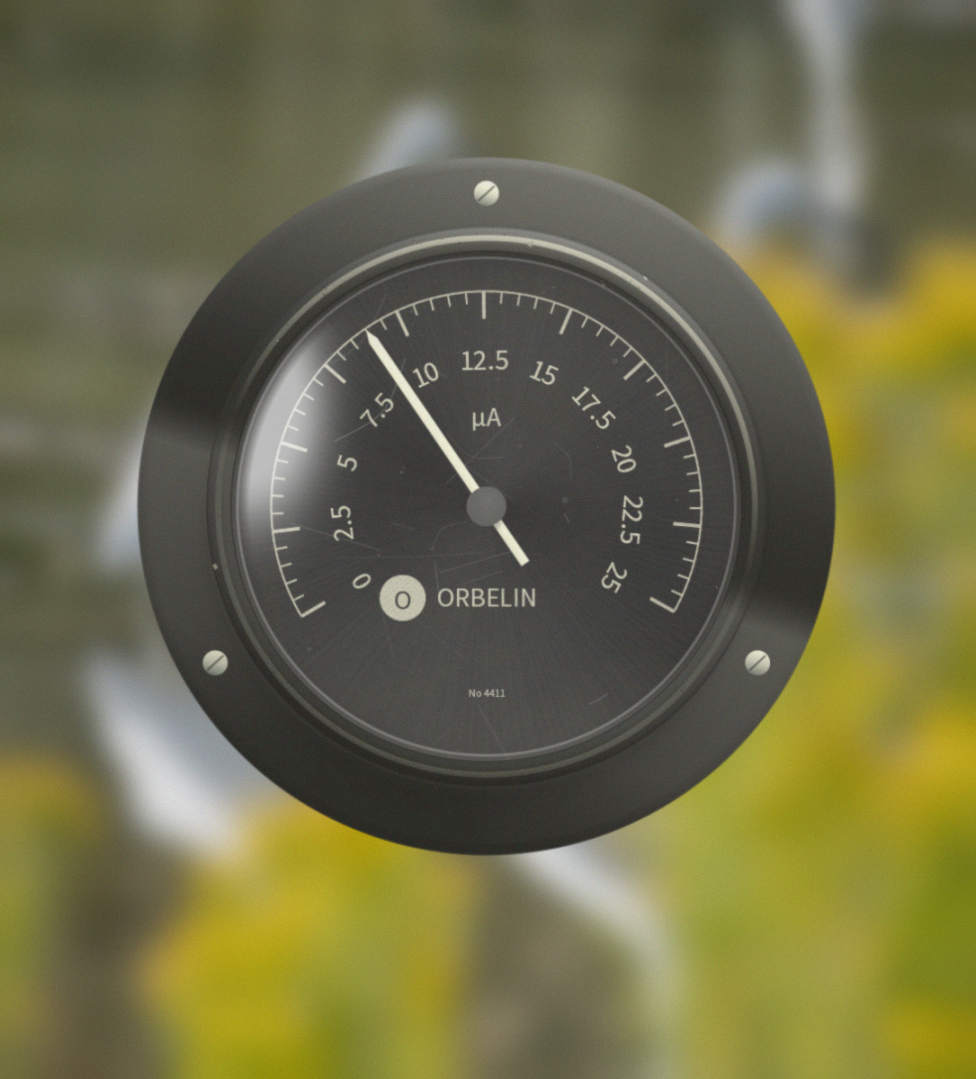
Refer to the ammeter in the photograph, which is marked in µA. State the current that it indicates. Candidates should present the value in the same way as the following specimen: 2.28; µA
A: 9; µA
